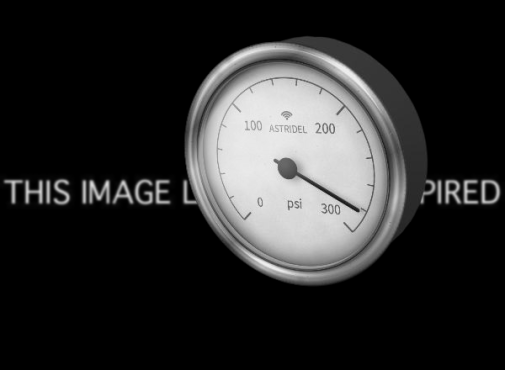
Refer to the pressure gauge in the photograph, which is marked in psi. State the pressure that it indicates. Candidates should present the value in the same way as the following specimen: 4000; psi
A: 280; psi
